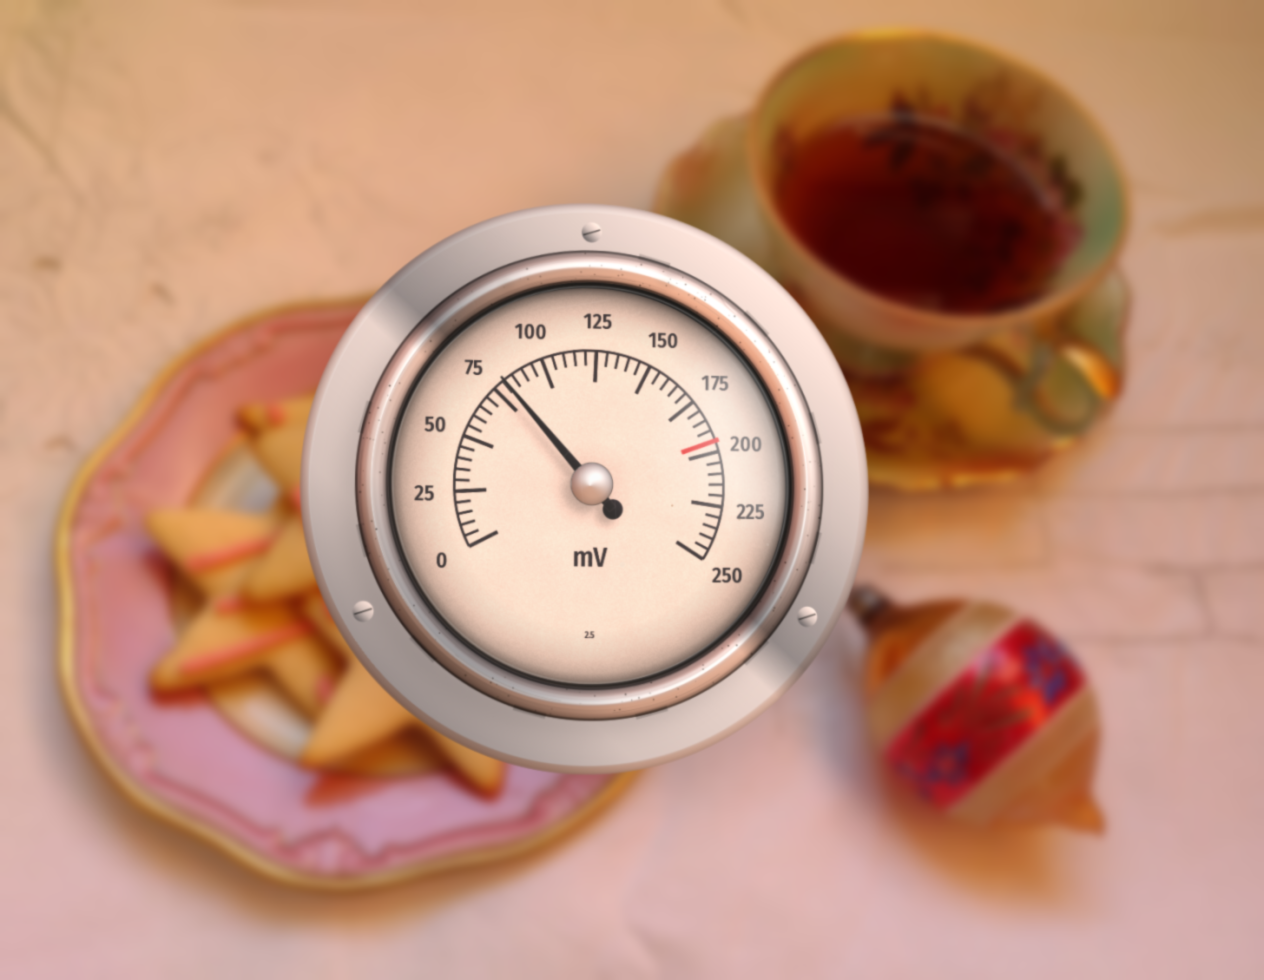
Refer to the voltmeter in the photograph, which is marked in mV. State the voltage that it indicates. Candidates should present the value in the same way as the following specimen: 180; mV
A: 80; mV
